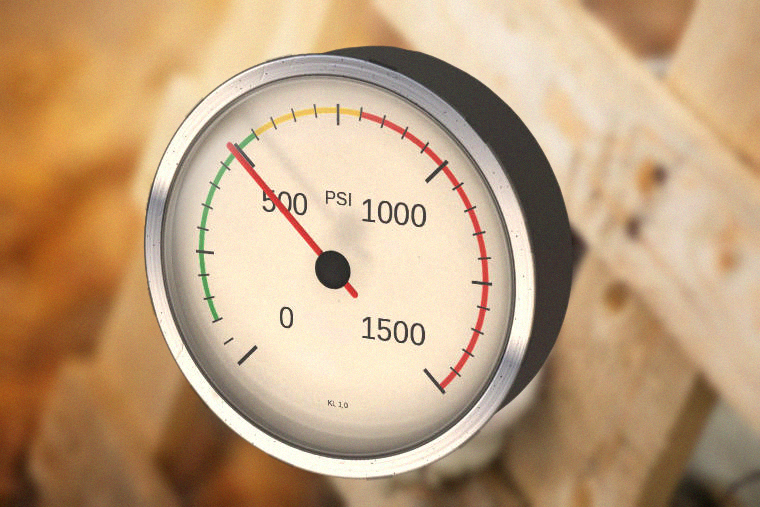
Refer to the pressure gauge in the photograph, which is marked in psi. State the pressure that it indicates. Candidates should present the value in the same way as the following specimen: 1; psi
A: 500; psi
